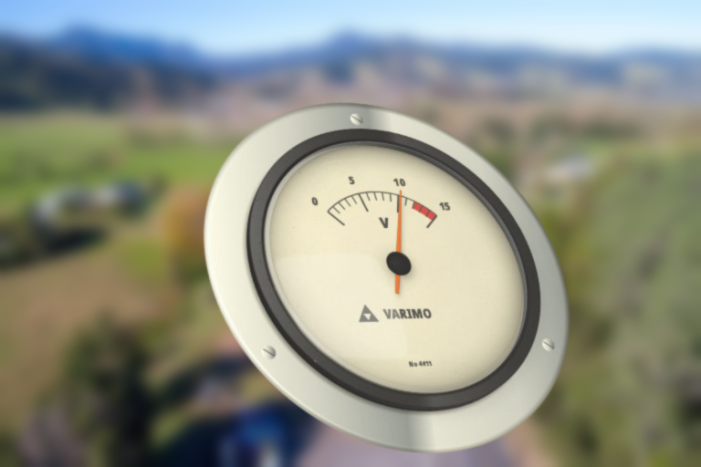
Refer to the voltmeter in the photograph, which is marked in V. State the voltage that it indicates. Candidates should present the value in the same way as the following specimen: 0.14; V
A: 10; V
